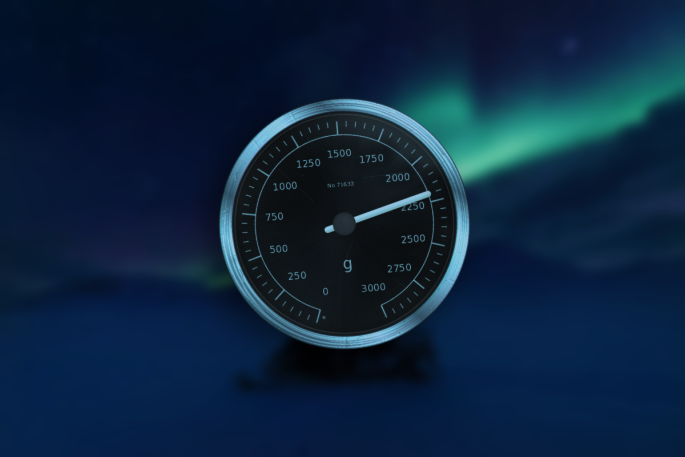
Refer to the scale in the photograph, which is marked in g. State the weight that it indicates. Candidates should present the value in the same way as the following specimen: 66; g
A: 2200; g
